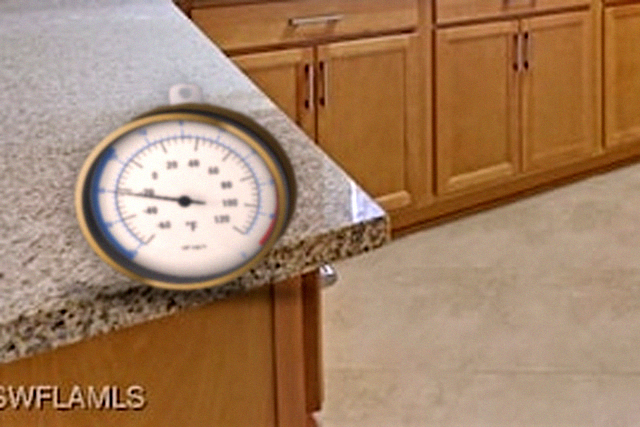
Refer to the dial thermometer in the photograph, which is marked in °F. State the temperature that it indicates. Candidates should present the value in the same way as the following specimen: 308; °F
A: -20; °F
